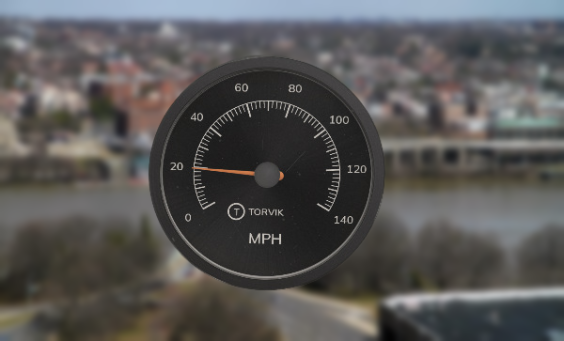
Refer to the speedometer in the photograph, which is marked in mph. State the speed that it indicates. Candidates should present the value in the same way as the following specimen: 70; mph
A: 20; mph
